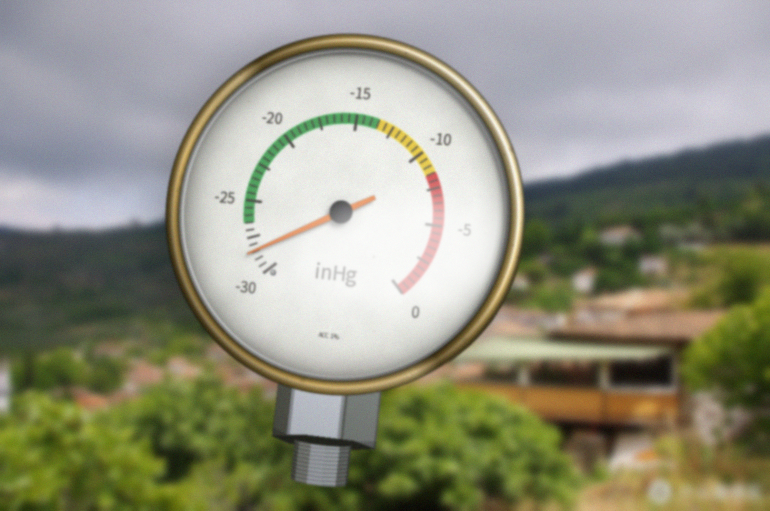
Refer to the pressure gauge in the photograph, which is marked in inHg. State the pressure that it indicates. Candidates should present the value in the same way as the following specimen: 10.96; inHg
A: -28.5; inHg
